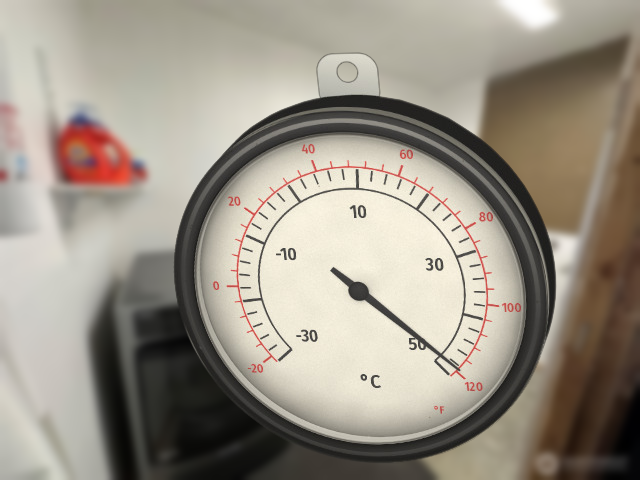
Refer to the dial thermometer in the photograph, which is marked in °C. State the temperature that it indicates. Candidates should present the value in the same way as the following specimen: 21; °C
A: 48; °C
